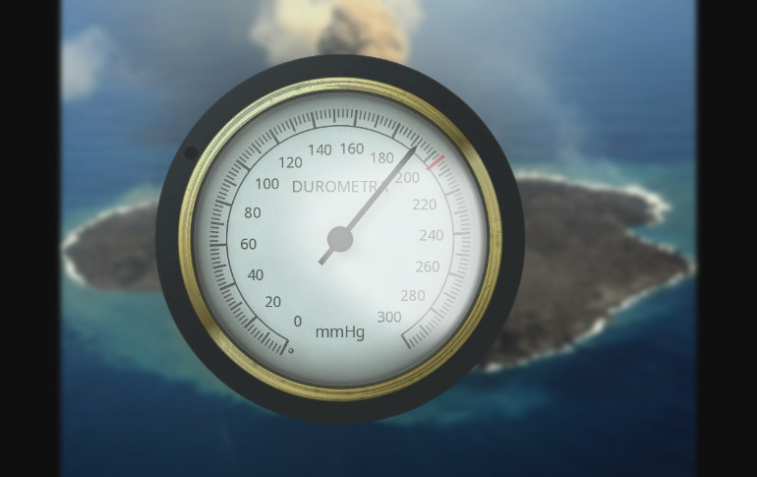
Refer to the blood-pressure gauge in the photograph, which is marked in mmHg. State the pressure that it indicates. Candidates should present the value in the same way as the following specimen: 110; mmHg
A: 192; mmHg
